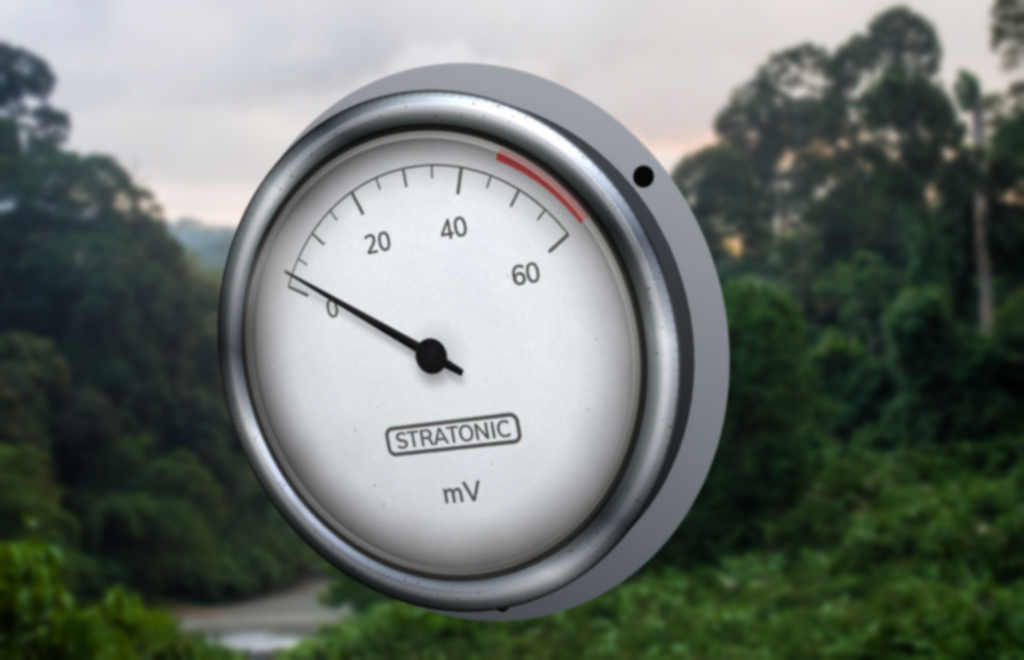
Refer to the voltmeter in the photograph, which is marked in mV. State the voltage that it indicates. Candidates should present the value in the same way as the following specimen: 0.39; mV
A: 2.5; mV
